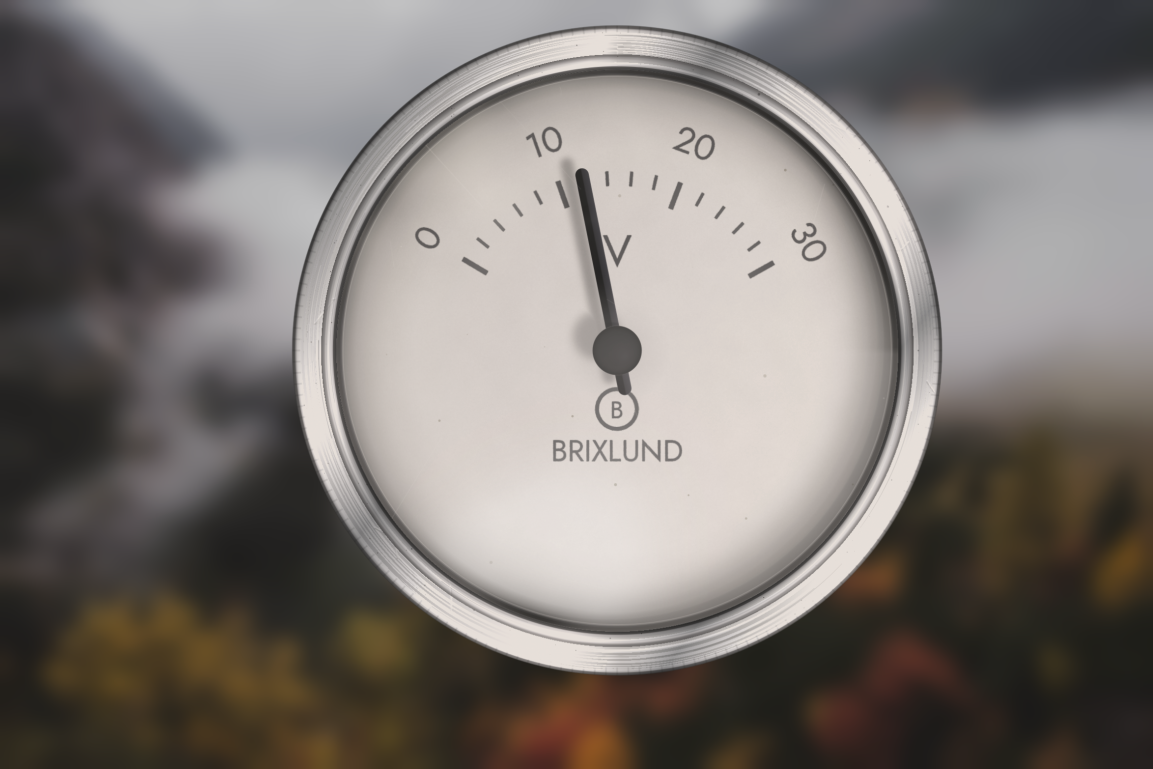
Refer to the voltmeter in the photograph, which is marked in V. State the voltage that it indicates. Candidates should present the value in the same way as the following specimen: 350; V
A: 12; V
